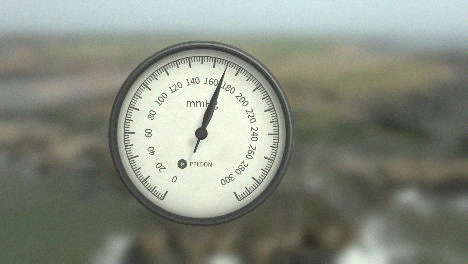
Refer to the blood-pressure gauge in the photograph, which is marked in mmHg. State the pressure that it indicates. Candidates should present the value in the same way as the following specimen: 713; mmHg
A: 170; mmHg
